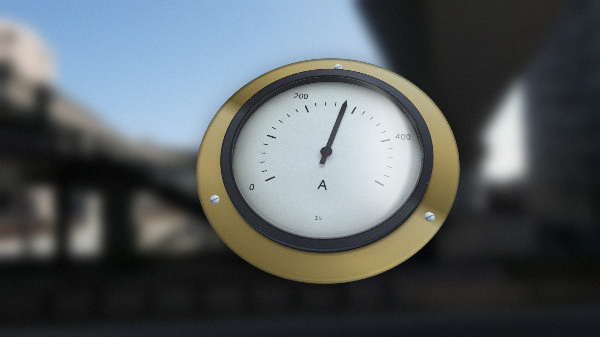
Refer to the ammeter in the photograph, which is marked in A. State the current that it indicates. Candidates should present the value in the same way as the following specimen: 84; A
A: 280; A
